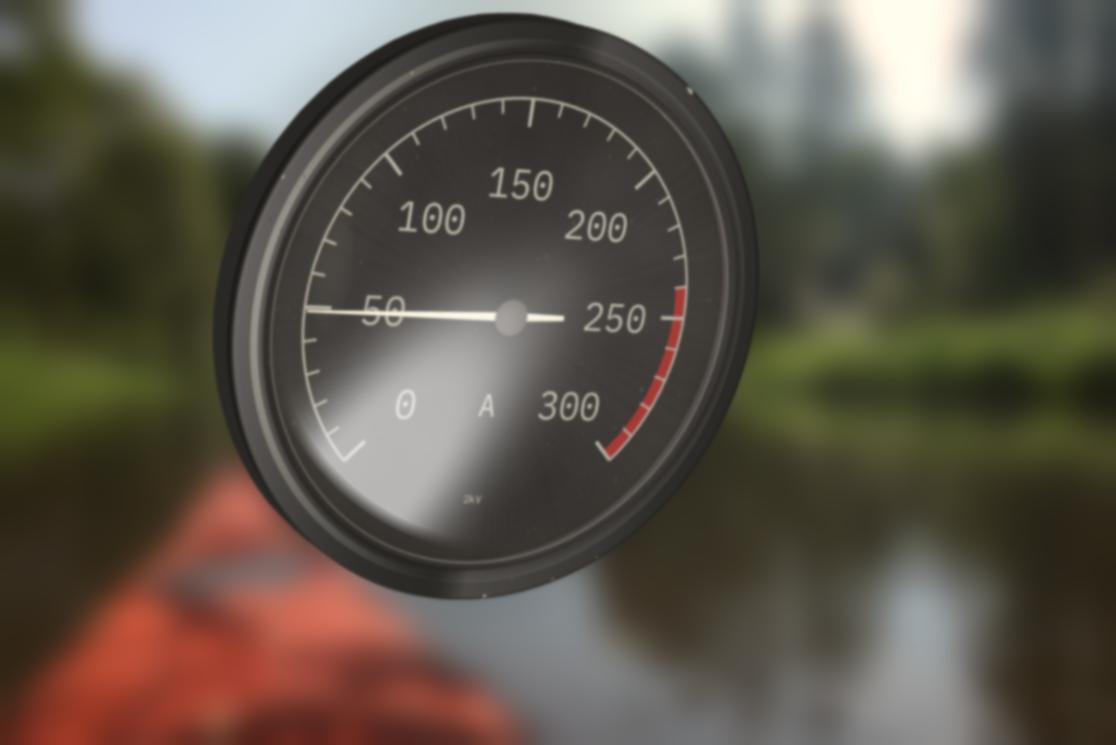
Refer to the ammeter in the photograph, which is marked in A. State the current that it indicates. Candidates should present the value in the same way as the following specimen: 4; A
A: 50; A
